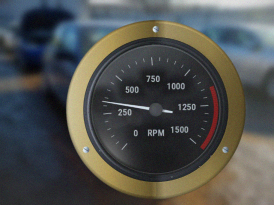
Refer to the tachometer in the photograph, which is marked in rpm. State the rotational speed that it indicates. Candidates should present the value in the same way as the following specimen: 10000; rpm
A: 325; rpm
